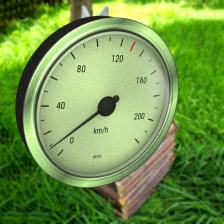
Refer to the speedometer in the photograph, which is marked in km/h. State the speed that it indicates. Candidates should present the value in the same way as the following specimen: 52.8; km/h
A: 10; km/h
